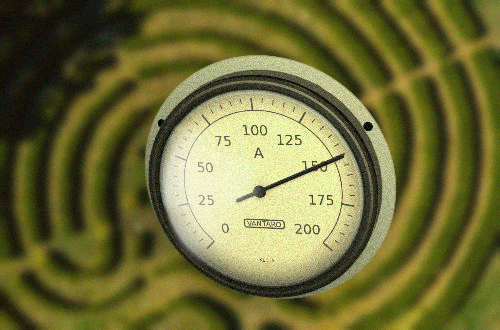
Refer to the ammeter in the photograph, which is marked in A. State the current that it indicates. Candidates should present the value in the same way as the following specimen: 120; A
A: 150; A
